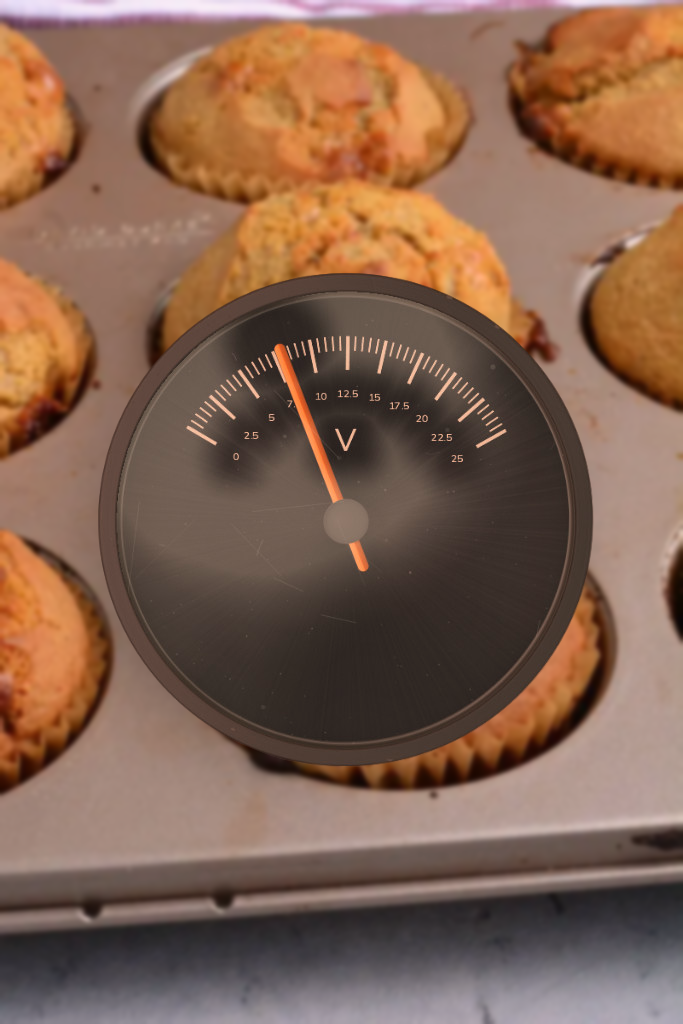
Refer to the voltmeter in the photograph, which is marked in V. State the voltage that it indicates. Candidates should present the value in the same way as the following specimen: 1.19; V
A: 8; V
